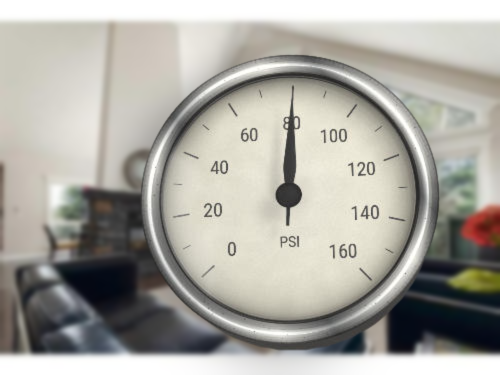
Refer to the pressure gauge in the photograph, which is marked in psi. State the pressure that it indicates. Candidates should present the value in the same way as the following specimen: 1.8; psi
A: 80; psi
